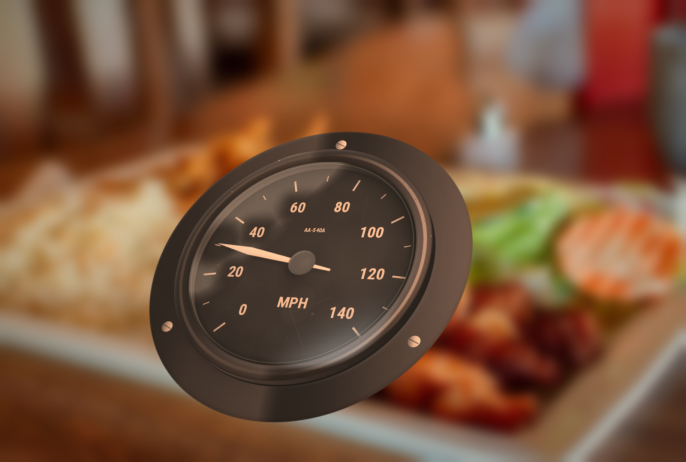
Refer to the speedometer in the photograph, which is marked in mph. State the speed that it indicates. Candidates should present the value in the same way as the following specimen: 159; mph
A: 30; mph
